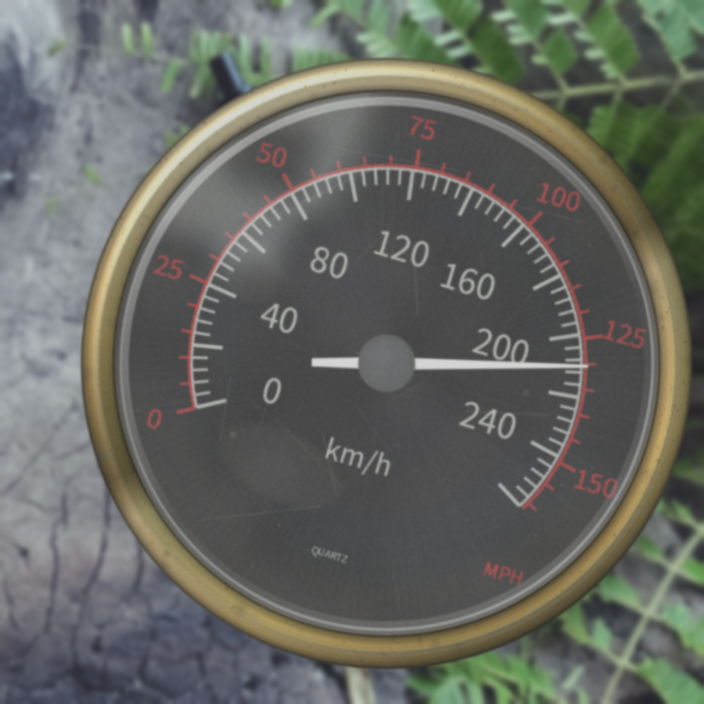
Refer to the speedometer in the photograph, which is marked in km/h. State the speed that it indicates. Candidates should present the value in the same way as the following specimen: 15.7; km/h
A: 210; km/h
